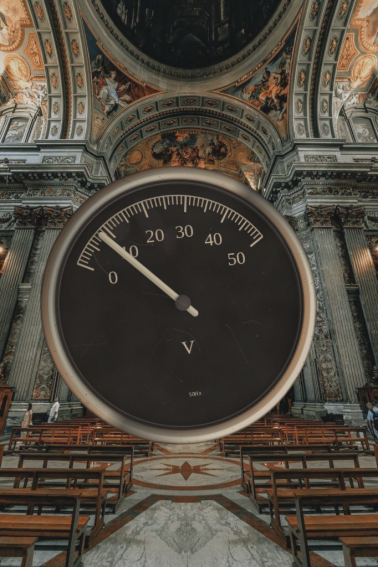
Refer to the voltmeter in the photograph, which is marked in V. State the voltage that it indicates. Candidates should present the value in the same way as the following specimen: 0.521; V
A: 8; V
